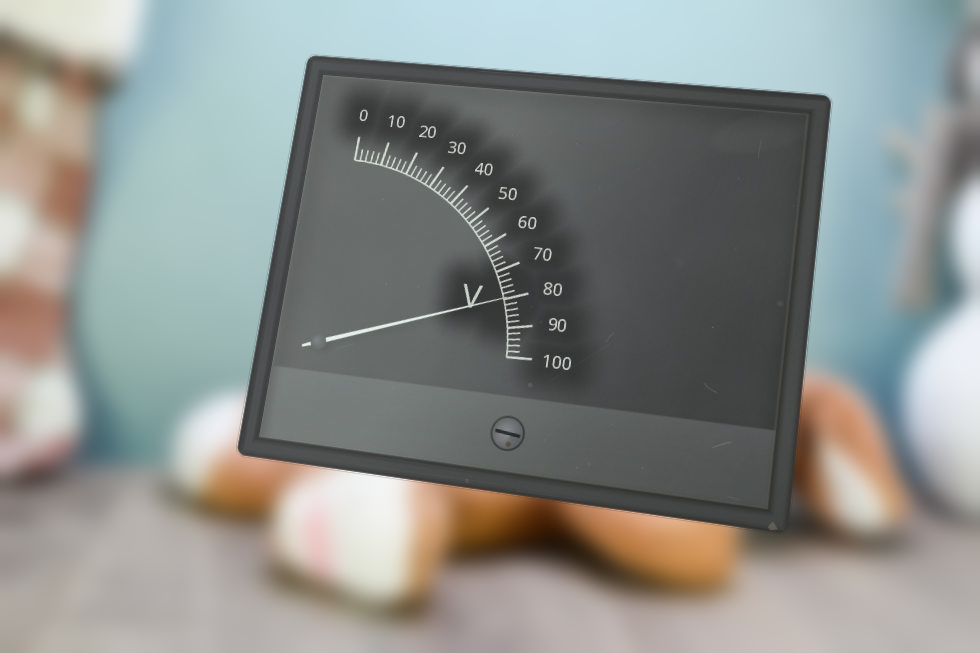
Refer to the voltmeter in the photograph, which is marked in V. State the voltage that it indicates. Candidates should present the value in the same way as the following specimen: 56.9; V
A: 80; V
